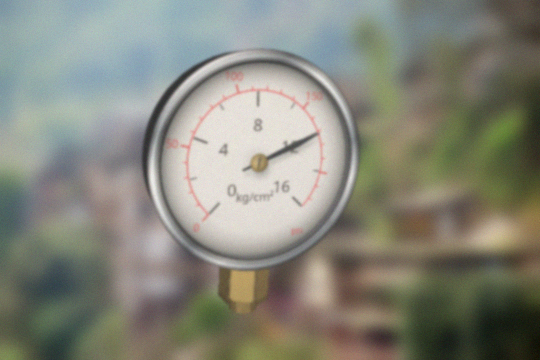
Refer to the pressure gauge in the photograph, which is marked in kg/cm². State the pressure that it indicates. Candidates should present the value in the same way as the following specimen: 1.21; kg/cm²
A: 12; kg/cm²
